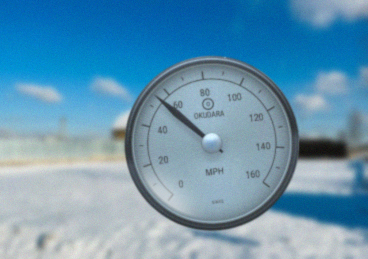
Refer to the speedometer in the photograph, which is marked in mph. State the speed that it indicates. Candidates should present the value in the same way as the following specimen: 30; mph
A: 55; mph
